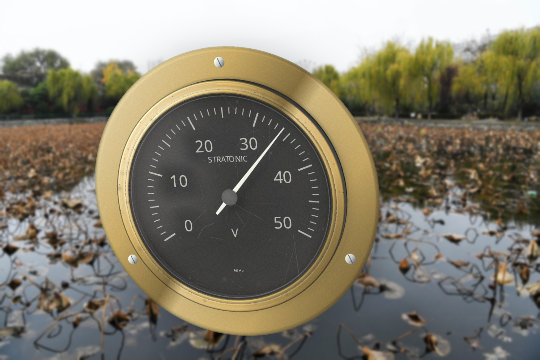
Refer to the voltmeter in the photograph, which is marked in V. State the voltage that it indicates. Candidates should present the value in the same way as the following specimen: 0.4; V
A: 34; V
